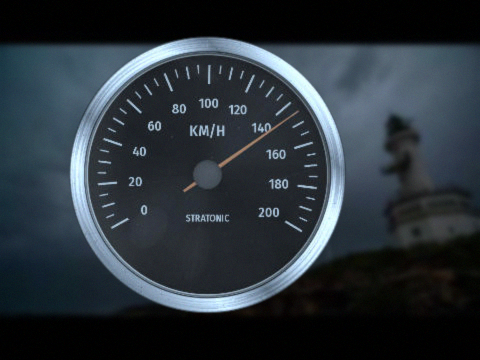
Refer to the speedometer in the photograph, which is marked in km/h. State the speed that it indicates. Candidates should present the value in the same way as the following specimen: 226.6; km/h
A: 145; km/h
